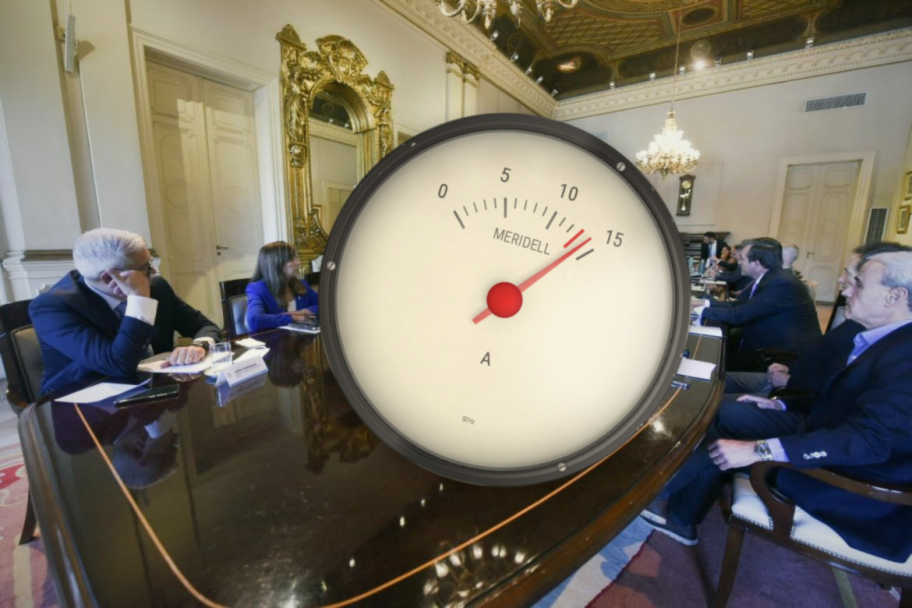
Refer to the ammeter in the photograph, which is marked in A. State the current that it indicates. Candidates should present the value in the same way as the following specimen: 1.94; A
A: 14; A
